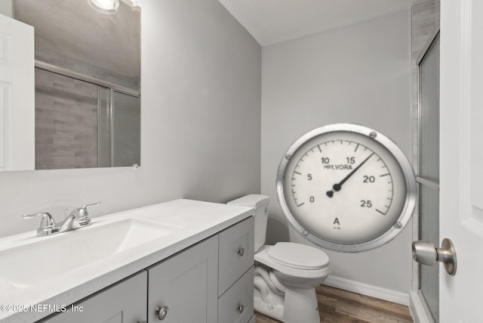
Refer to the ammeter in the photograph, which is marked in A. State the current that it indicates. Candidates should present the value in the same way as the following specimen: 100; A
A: 17; A
